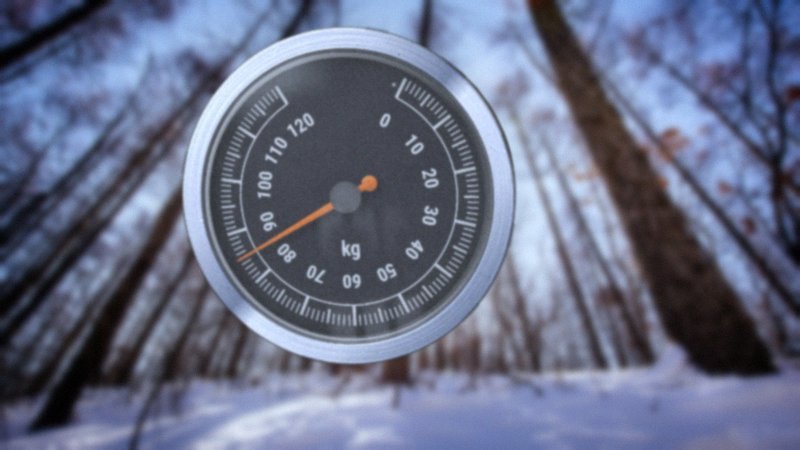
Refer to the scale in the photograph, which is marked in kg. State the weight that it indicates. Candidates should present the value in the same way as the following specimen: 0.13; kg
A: 85; kg
